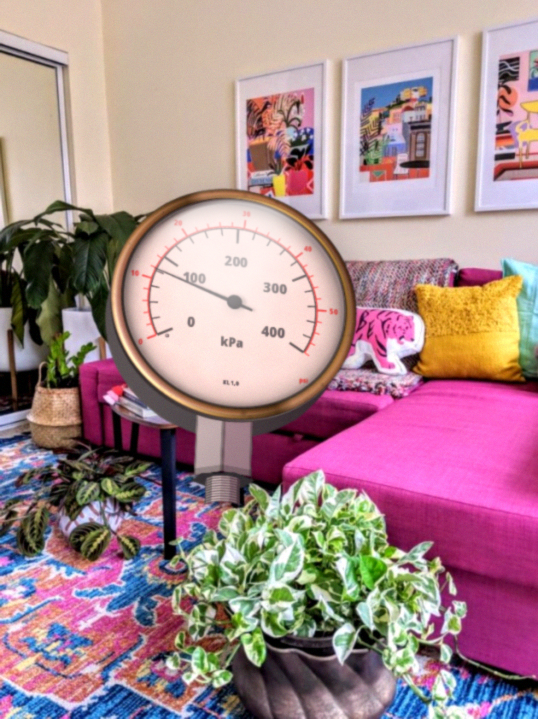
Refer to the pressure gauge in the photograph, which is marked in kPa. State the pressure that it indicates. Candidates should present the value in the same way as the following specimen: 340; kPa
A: 80; kPa
